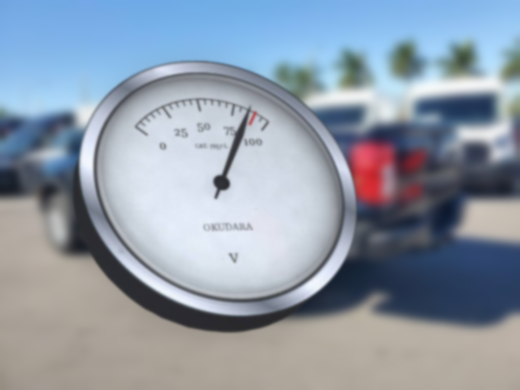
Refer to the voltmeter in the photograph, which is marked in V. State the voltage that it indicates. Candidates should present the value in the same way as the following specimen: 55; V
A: 85; V
